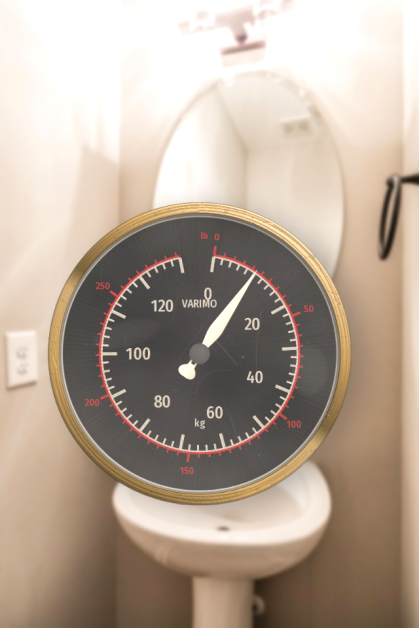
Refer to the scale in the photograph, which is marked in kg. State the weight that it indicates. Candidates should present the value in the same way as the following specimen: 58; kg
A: 10; kg
